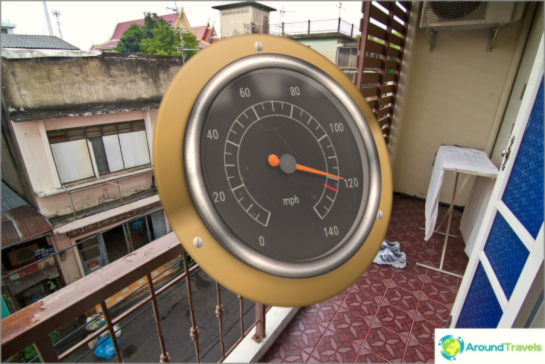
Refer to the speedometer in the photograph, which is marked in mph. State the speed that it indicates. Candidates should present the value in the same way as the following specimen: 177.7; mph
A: 120; mph
